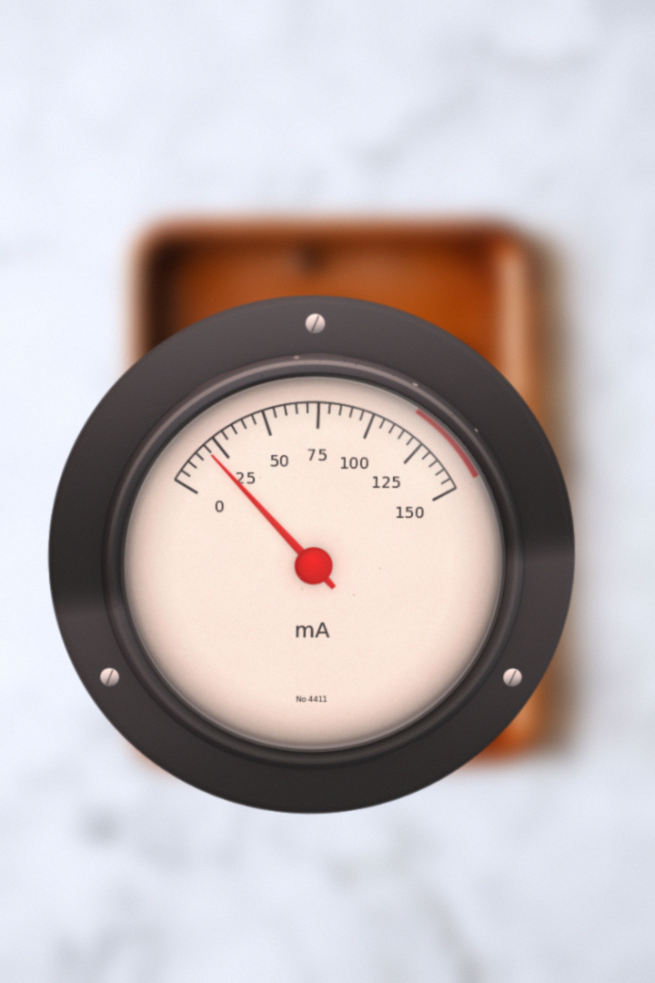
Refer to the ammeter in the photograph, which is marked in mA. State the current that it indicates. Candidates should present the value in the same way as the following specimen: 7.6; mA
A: 20; mA
